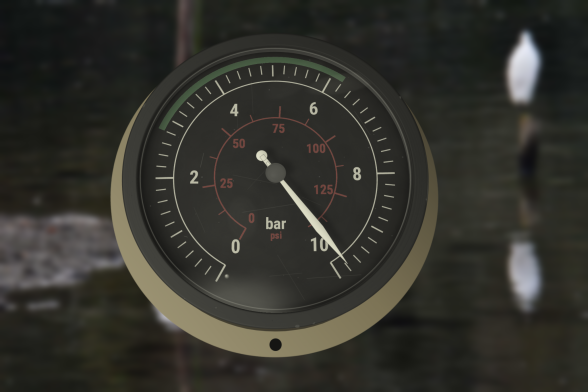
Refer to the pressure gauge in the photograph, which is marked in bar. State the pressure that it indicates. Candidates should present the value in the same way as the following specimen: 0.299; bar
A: 9.8; bar
